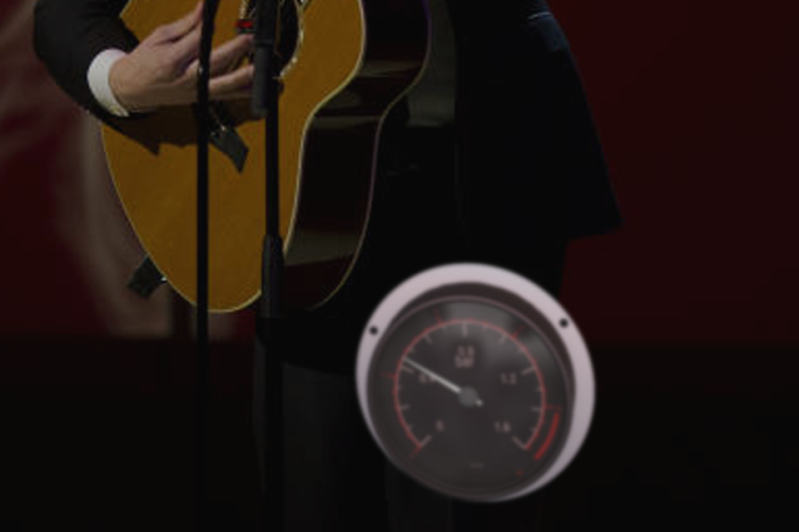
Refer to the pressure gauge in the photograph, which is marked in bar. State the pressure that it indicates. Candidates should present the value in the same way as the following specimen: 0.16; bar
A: 0.45; bar
